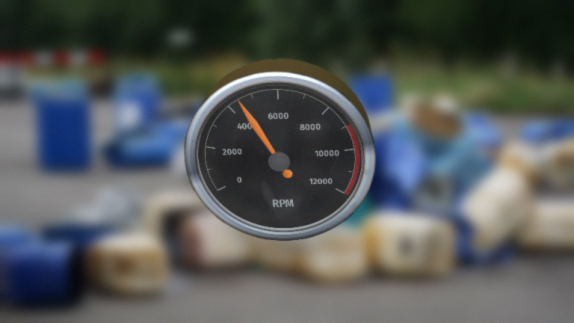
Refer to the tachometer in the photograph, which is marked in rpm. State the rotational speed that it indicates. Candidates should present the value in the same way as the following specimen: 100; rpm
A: 4500; rpm
